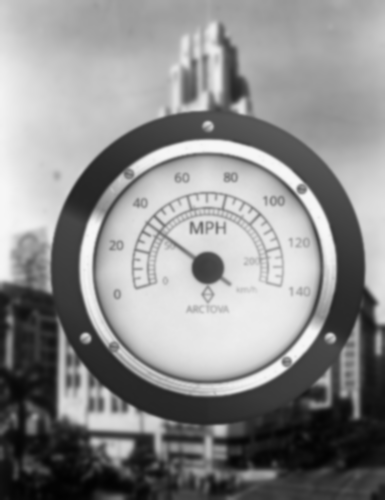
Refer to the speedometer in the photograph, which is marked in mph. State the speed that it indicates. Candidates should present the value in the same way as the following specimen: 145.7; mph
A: 35; mph
